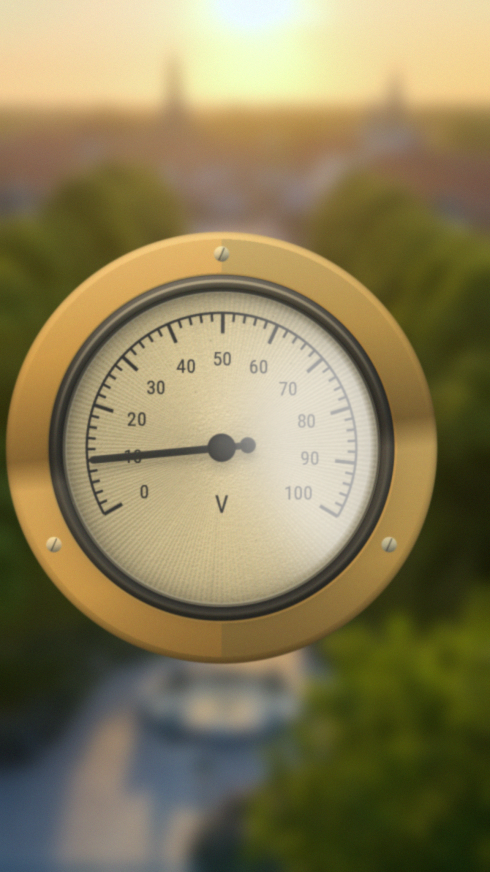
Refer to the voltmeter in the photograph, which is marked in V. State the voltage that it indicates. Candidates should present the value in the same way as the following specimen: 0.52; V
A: 10; V
